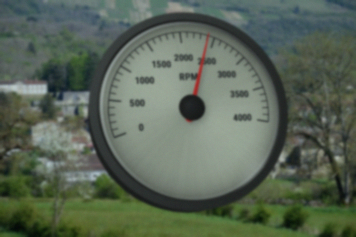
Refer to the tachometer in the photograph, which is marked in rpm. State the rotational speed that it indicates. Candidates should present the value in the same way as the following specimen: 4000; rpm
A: 2400; rpm
